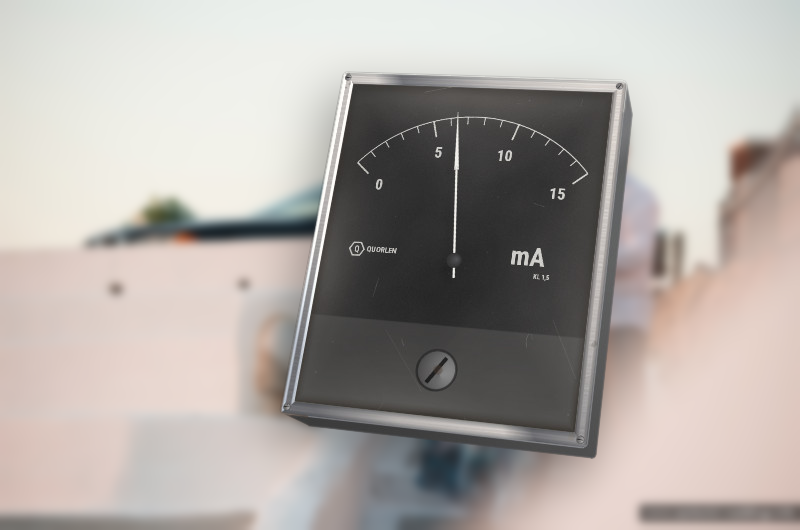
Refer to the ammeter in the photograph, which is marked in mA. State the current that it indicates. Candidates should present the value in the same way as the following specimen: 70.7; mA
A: 6.5; mA
